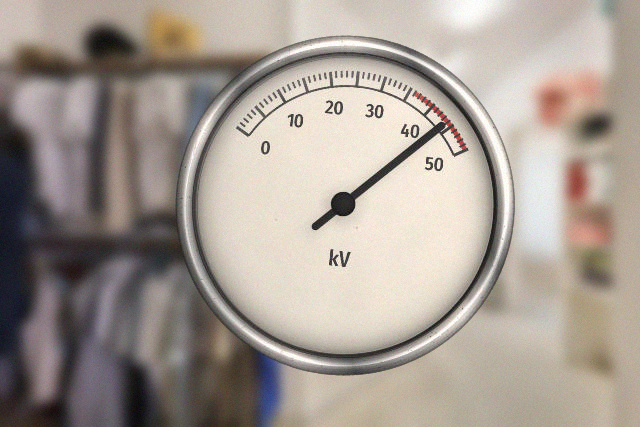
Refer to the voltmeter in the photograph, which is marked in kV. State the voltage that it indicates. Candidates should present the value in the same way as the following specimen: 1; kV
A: 44; kV
